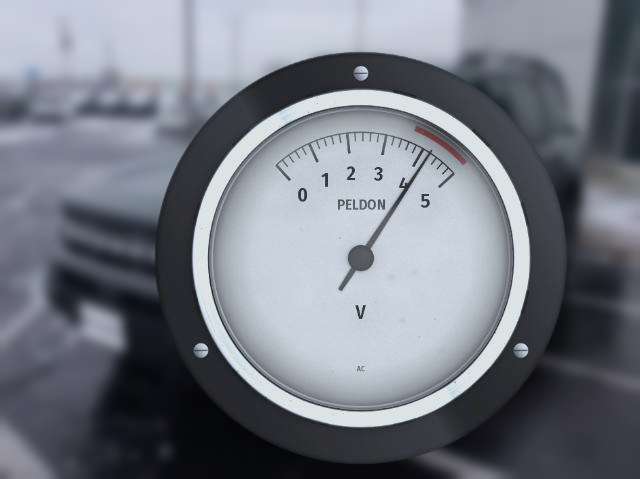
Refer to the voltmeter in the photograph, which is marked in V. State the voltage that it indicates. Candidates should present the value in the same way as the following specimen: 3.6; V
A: 4.2; V
